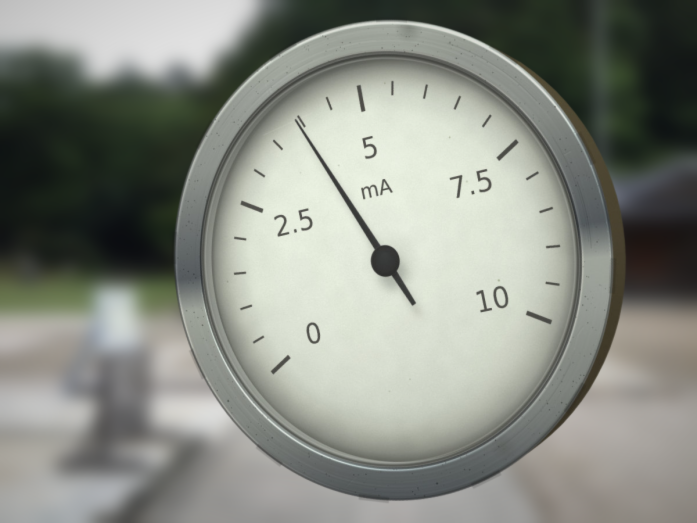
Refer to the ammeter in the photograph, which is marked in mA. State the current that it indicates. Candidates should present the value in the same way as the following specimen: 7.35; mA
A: 4; mA
